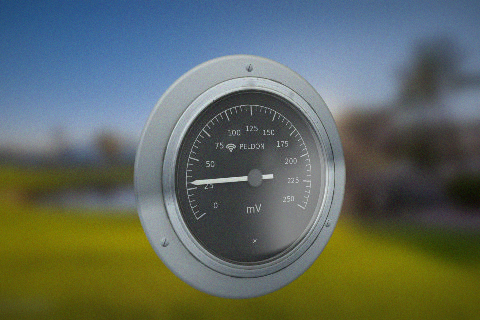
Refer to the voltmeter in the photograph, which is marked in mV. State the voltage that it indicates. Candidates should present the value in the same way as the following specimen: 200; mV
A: 30; mV
